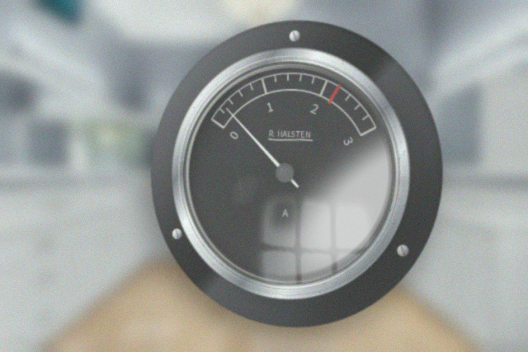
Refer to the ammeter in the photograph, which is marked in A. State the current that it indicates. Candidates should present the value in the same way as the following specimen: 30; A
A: 0.3; A
